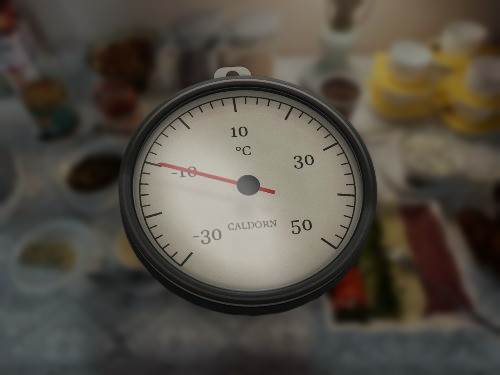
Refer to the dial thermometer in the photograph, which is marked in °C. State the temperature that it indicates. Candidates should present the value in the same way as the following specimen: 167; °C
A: -10; °C
